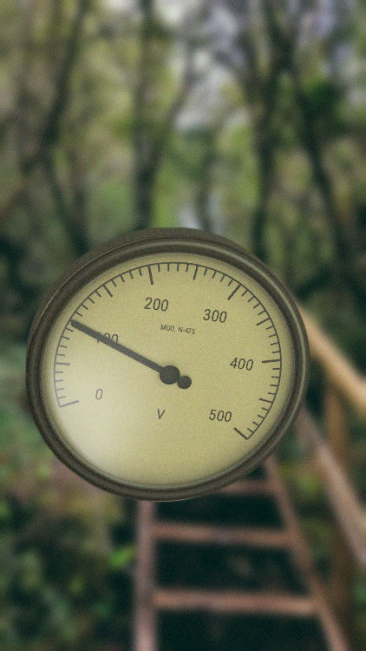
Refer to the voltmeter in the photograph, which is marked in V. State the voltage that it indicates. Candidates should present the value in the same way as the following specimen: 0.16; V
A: 100; V
